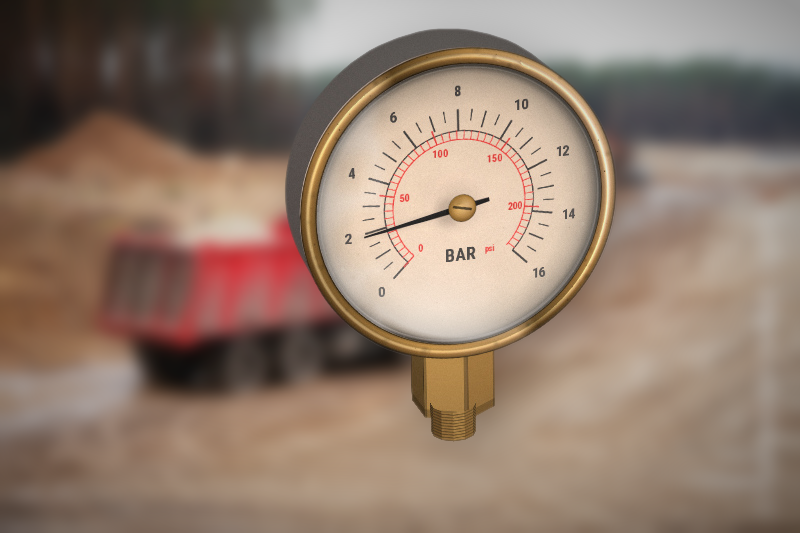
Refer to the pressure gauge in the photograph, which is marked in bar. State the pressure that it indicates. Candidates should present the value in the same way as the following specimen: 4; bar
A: 2; bar
